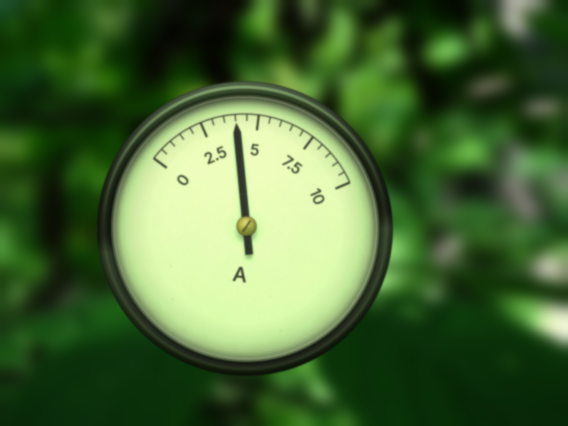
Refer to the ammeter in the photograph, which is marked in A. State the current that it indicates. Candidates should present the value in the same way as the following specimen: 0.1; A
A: 4; A
